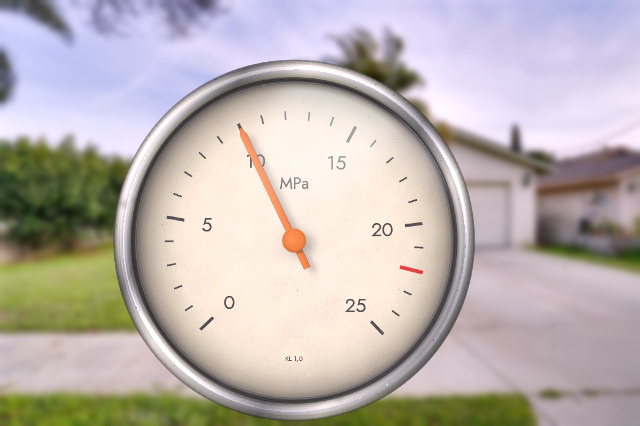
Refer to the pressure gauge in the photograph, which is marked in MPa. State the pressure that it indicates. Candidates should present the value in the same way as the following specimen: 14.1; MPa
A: 10; MPa
